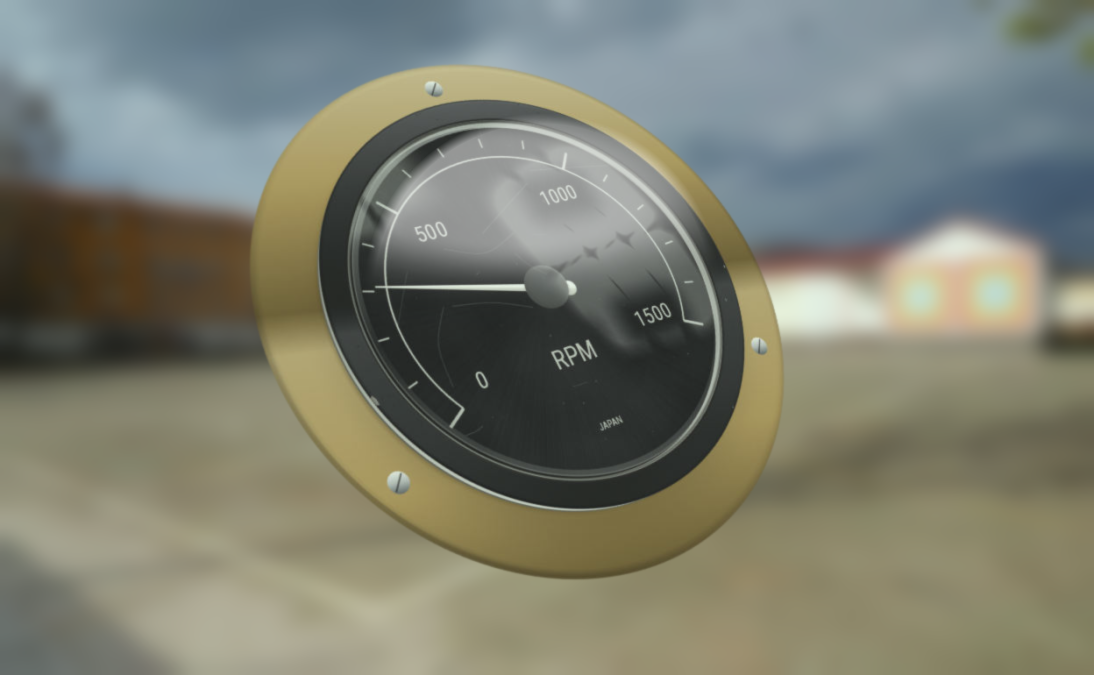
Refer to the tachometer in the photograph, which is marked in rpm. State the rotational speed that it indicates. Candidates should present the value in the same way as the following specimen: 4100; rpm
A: 300; rpm
